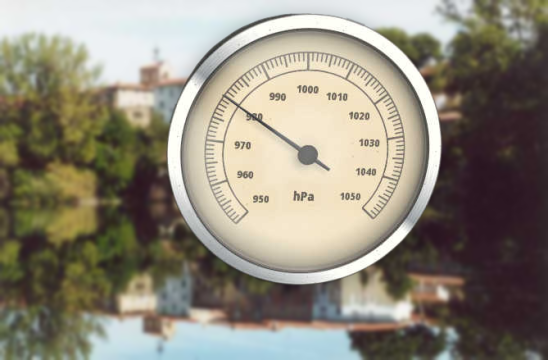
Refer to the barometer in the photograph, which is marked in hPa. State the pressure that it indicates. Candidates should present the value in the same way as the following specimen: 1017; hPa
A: 980; hPa
